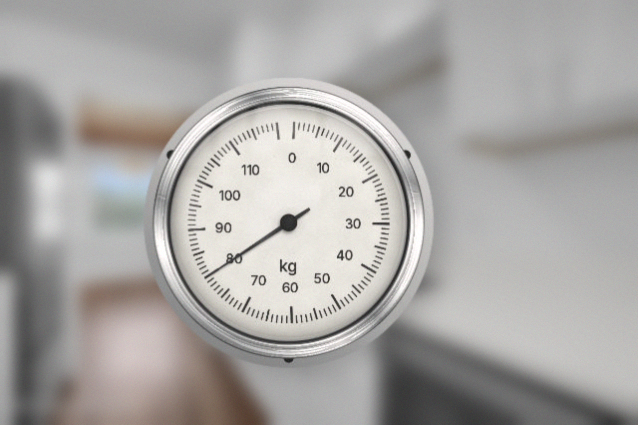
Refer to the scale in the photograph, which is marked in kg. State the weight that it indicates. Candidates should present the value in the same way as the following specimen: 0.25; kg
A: 80; kg
